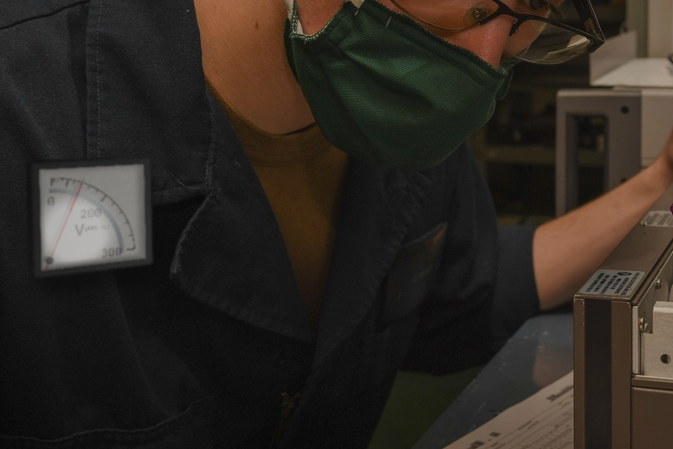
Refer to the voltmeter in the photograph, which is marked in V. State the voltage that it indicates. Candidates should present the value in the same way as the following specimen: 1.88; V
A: 140; V
